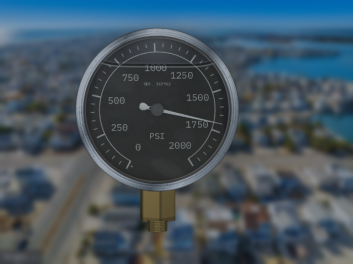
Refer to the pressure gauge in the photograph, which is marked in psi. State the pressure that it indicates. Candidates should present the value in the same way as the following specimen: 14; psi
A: 1700; psi
